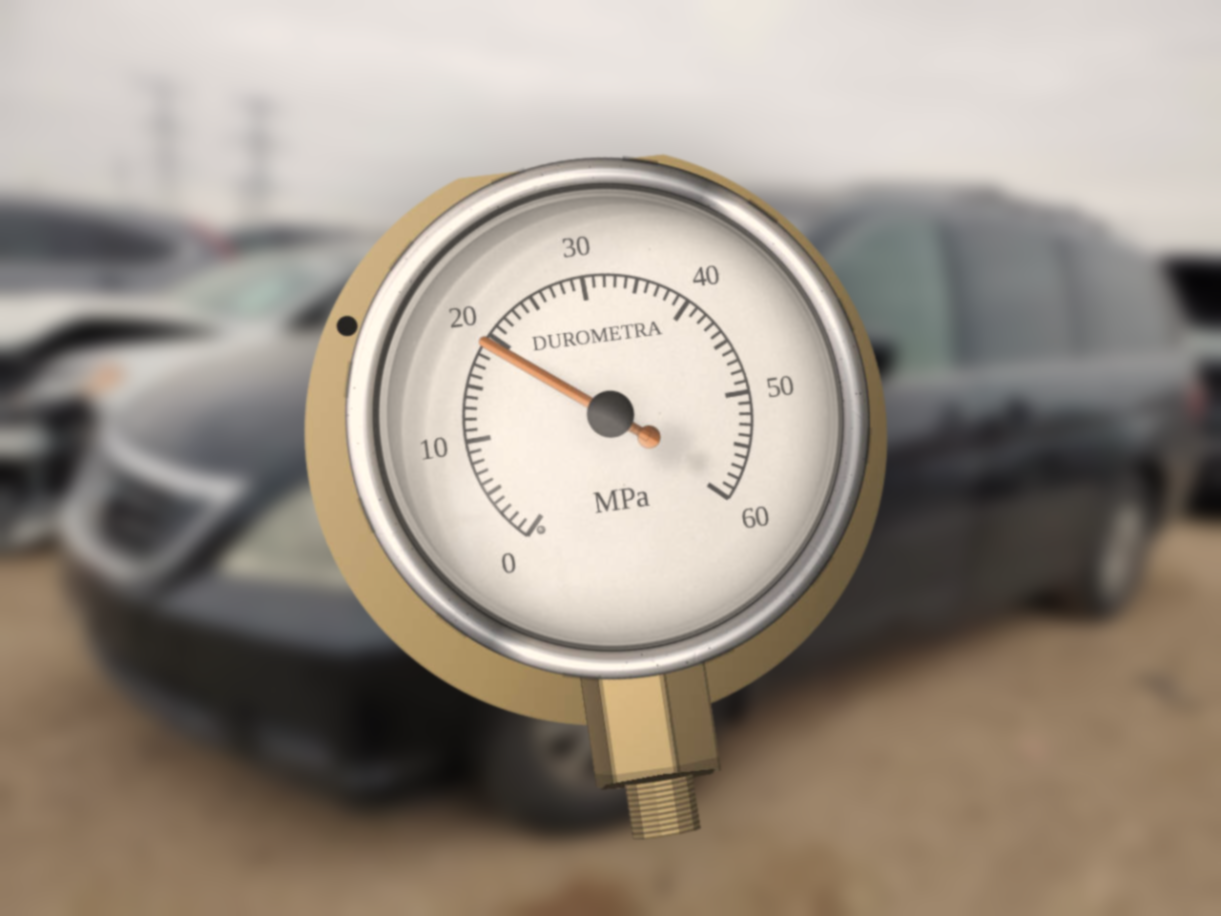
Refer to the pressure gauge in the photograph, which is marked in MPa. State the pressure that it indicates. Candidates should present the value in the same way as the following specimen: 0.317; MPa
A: 19; MPa
